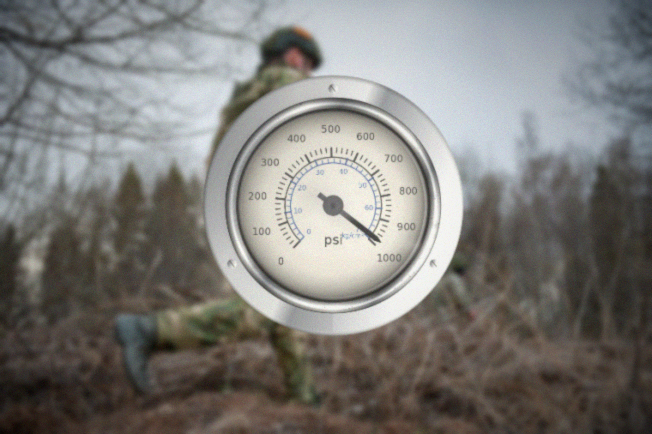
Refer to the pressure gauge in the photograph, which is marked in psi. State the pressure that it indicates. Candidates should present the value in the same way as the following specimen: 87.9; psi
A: 980; psi
